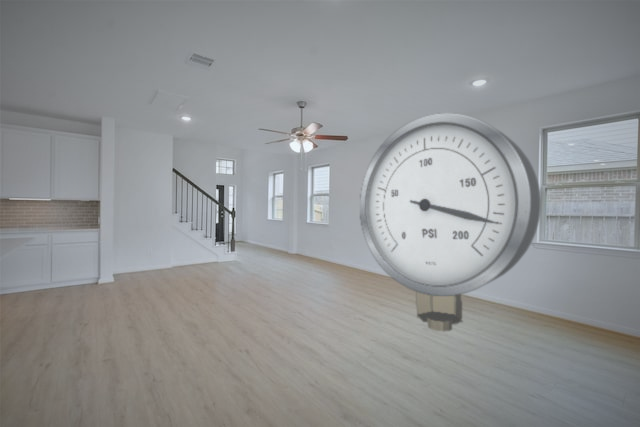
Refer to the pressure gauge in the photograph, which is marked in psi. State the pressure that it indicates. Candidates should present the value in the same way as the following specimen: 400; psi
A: 180; psi
